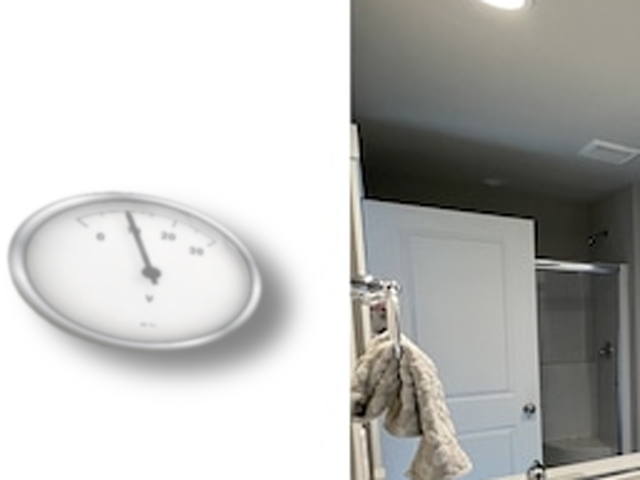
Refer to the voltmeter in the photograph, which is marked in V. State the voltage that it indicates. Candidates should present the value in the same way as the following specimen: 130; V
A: 10; V
